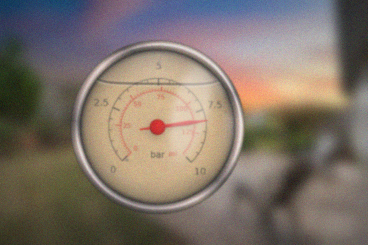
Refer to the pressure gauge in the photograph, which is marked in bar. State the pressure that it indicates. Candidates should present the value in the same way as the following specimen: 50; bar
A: 8; bar
